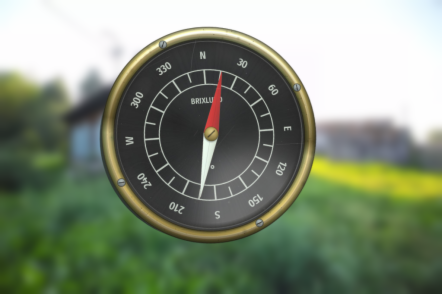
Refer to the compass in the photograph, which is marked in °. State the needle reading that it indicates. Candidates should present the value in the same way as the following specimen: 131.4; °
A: 15; °
